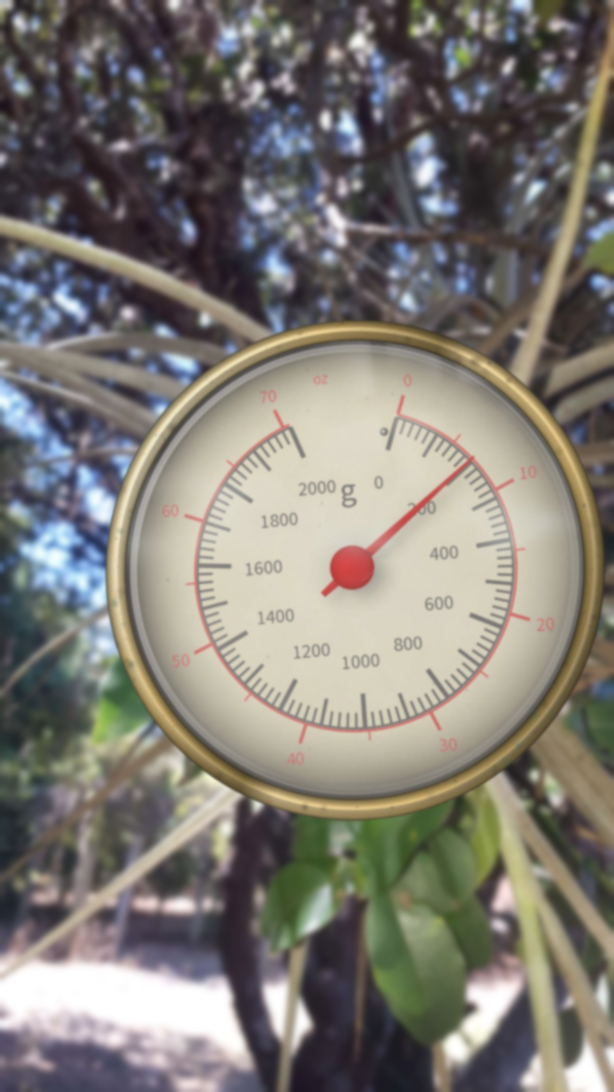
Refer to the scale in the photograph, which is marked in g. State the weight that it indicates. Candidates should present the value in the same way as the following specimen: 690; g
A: 200; g
